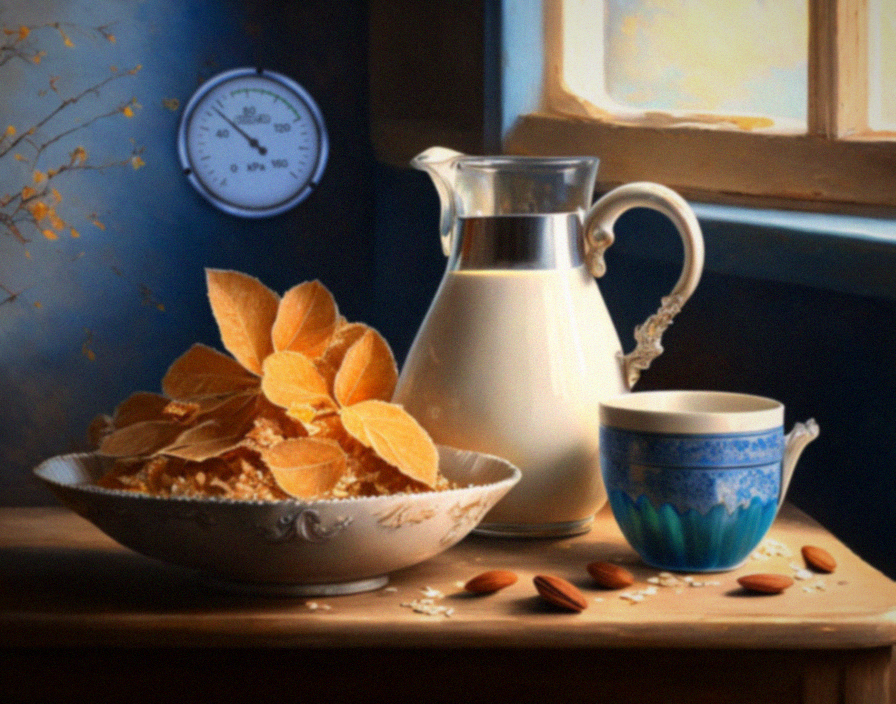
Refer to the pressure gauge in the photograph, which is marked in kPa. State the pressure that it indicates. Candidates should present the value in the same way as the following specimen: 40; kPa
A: 55; kPa
